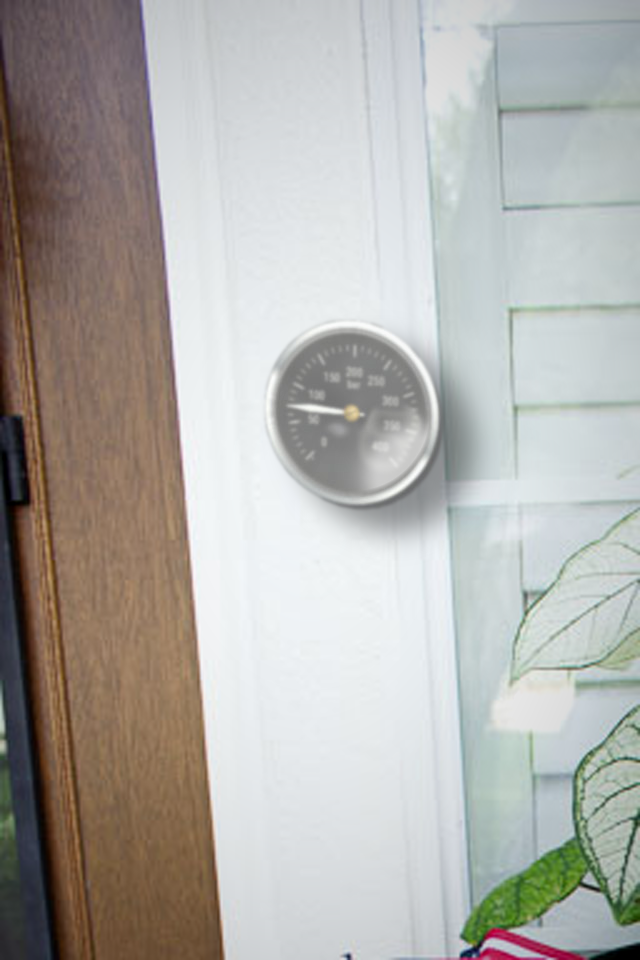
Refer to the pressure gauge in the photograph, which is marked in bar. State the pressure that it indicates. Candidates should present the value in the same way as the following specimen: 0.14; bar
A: 70; bar
